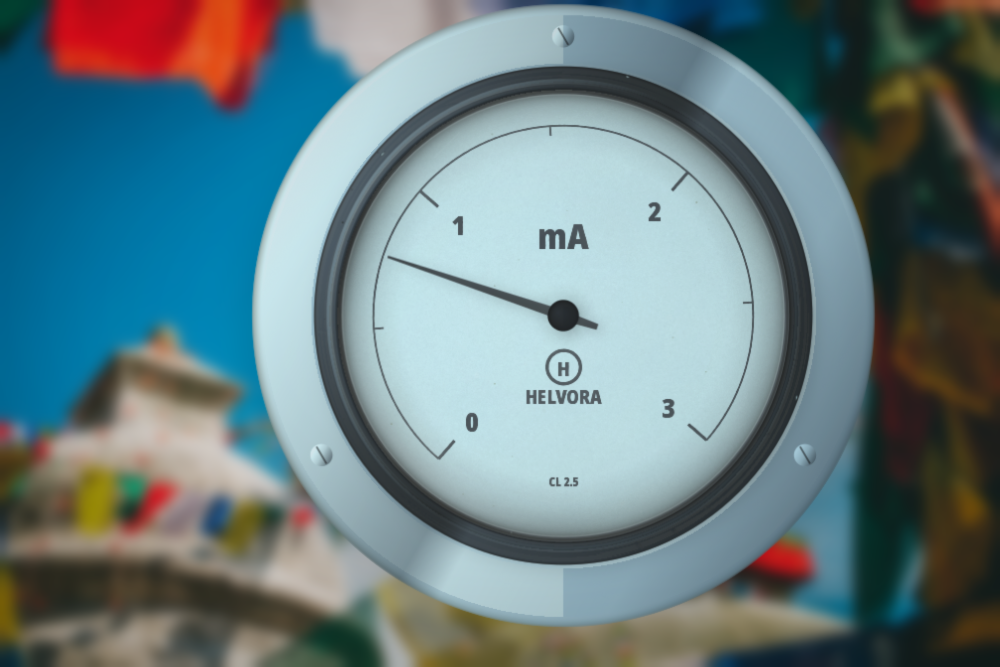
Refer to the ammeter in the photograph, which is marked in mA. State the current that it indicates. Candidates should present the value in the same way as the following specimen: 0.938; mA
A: 0.75; mA
